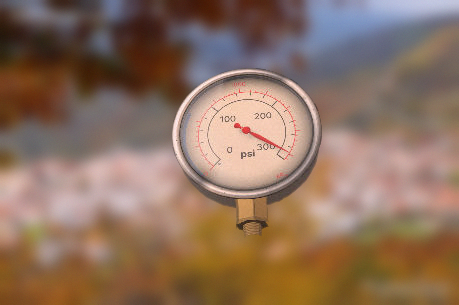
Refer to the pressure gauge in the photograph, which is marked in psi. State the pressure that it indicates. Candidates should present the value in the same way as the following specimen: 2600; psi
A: 290; psi
